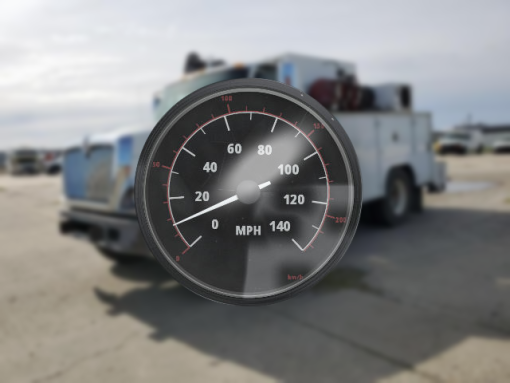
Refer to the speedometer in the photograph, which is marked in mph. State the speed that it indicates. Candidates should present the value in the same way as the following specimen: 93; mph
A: 10; mph
